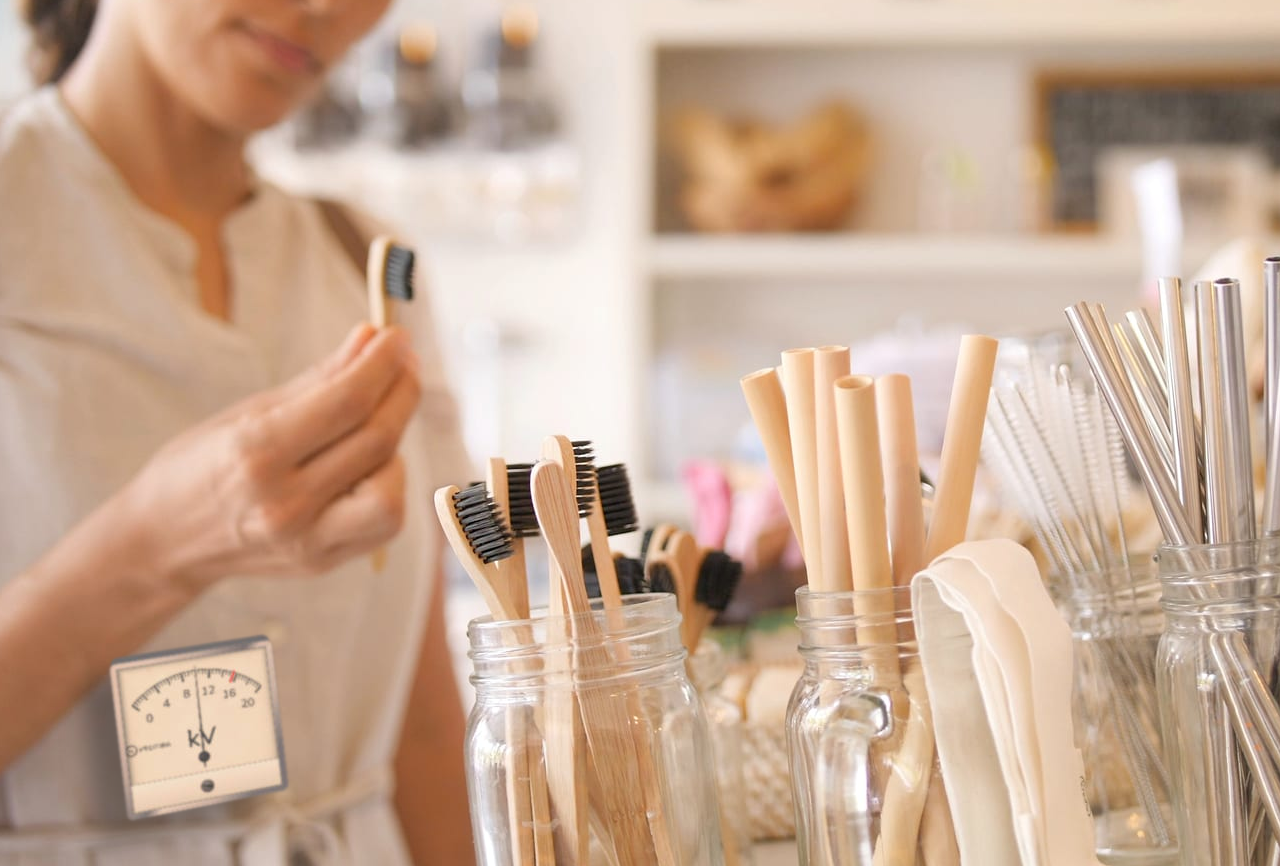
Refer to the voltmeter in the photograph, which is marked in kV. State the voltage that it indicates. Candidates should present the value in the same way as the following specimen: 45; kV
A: 10; kV
